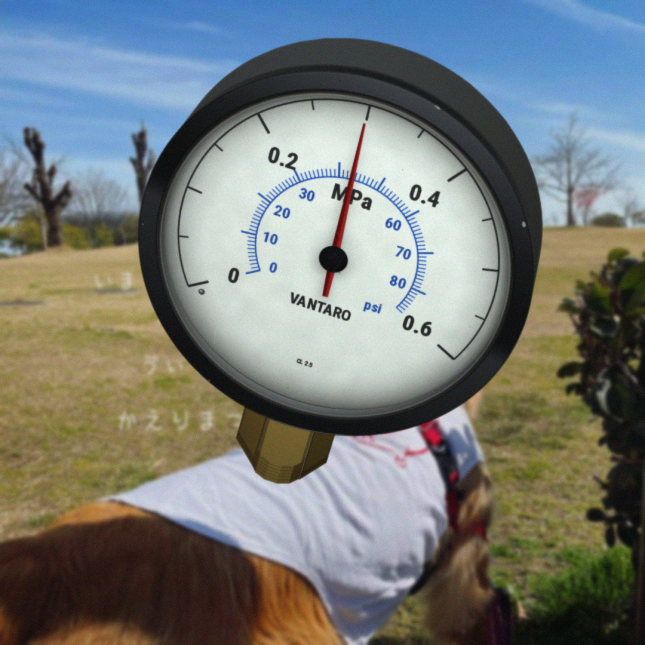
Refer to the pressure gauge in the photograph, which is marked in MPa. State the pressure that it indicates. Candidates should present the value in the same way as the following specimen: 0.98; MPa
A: 0.3; MPa
